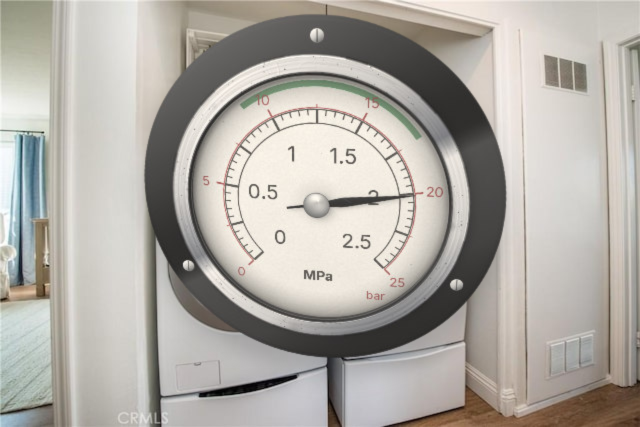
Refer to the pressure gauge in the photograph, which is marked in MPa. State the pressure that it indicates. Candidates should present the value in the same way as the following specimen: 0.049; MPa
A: 2; MPa
